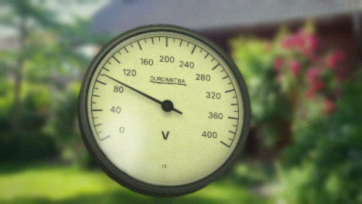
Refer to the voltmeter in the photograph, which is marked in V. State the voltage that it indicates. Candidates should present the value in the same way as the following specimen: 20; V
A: 90; V
